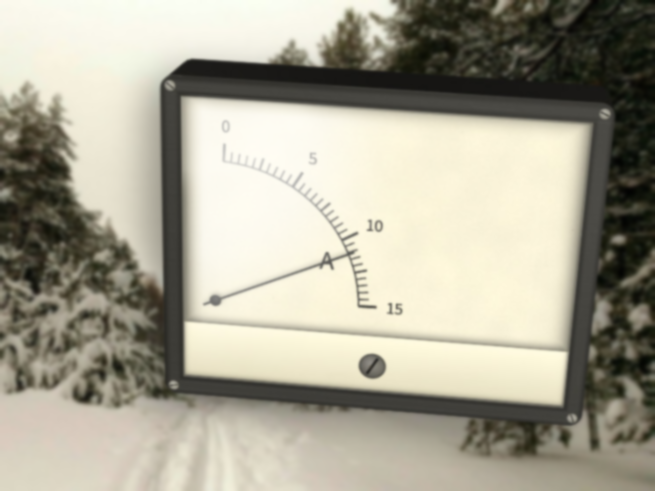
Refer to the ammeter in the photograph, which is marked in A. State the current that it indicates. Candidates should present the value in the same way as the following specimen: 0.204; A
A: 11; A
